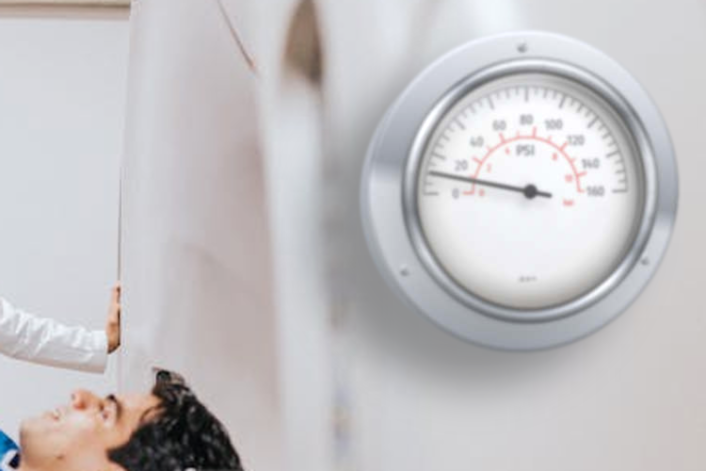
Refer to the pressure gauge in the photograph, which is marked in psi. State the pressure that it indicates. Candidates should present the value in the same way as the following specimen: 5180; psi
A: 10; psi
